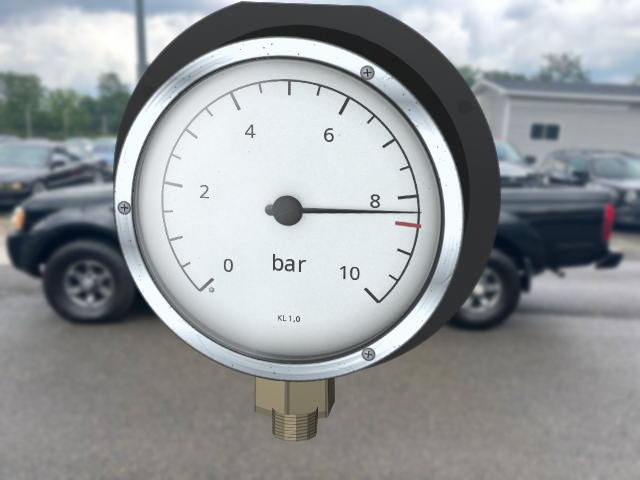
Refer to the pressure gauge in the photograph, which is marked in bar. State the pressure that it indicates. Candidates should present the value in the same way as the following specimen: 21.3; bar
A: 8.25; bar
